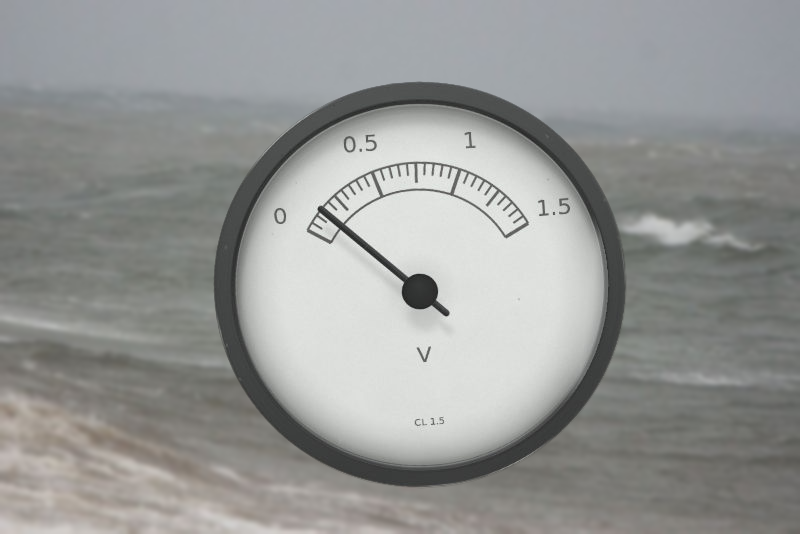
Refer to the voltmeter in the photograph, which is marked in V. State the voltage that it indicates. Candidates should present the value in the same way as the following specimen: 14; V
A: 0.15; V
